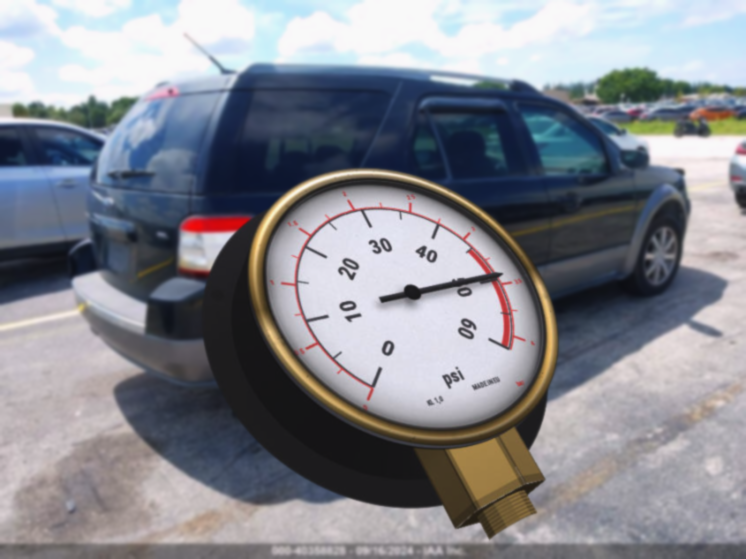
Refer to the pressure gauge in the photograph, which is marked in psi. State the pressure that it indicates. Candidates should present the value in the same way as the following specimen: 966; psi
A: 50; psi
